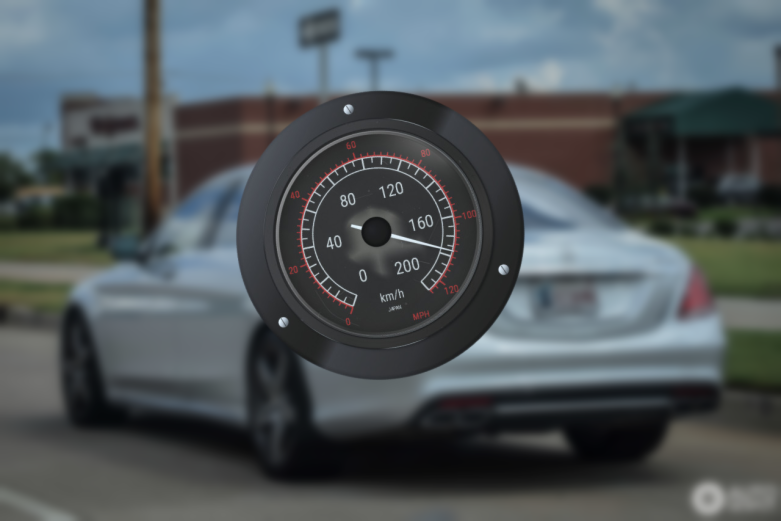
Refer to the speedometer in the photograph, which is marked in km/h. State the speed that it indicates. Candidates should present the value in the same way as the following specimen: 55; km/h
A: 177.5; km/h
